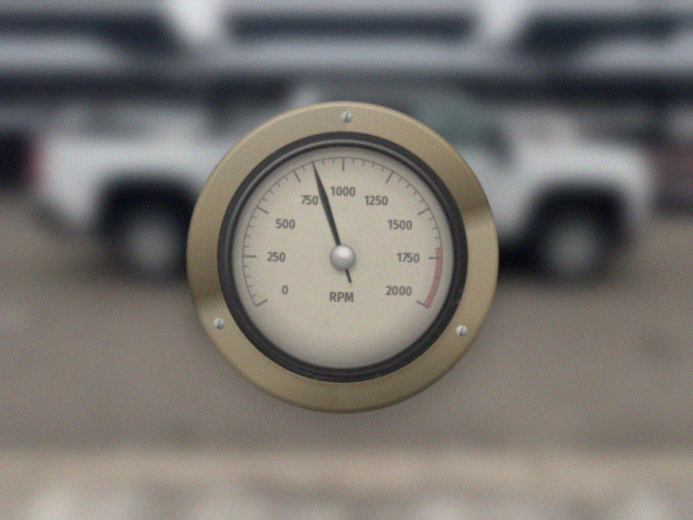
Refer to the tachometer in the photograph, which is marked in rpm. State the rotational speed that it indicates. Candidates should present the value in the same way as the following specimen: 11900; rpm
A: 850; rpm
